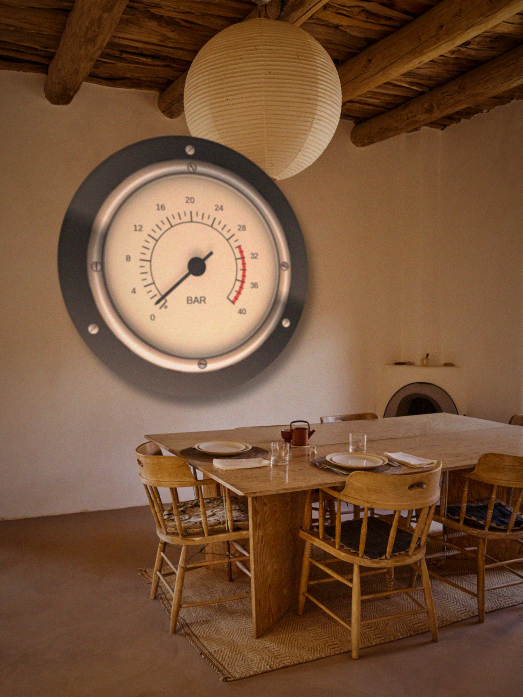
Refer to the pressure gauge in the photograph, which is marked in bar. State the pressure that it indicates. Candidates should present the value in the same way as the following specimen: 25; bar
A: 1; bar
